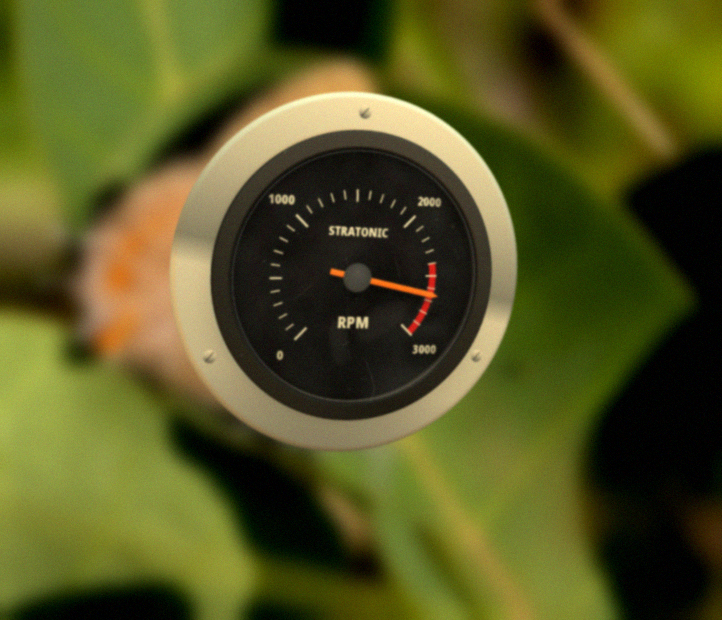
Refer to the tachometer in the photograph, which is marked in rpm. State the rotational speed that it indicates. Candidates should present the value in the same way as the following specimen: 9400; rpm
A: 2650; rpm
